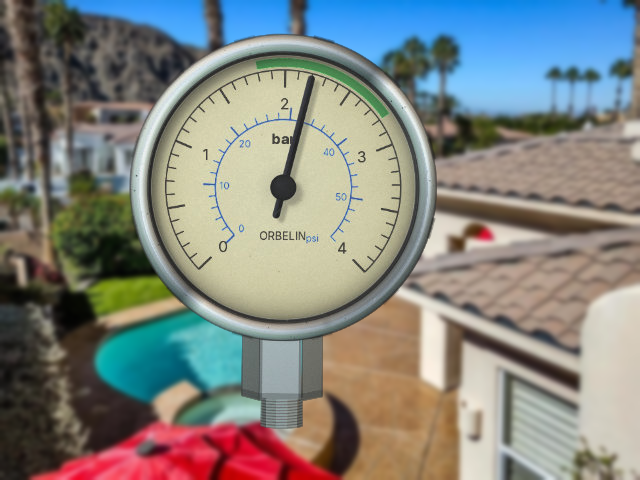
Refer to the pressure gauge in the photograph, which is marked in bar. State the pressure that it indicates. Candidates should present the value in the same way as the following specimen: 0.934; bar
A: 2.2; bar
